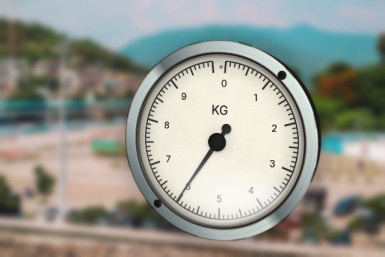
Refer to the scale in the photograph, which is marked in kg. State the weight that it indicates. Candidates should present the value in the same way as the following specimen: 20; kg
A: 6; kg
